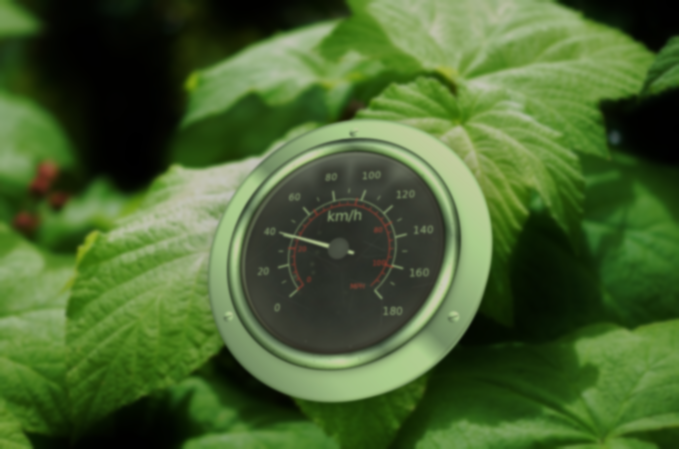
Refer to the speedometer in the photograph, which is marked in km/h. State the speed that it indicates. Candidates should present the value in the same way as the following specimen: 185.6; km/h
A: 40; km/h
